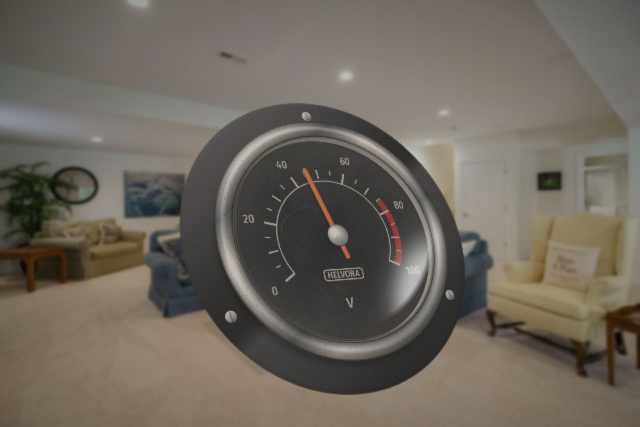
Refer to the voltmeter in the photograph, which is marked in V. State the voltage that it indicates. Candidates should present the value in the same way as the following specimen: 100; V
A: 45; V
